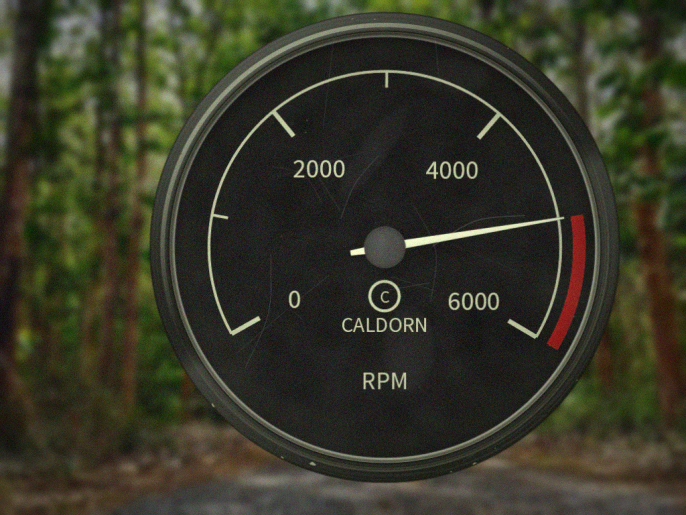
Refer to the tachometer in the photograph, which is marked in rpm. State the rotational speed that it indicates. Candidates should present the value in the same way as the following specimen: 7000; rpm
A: 5000; rpm
